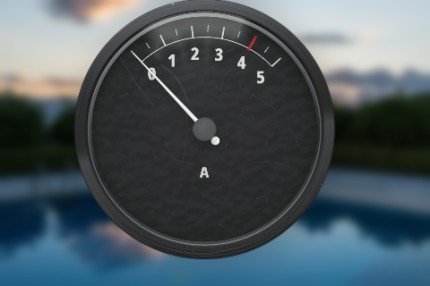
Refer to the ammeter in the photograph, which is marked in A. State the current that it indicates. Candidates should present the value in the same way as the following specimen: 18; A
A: 0; A
